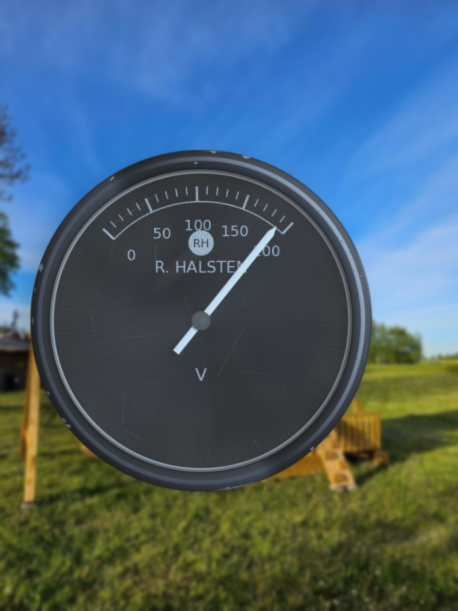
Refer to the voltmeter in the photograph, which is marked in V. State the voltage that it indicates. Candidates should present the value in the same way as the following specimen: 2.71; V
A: 190; V
